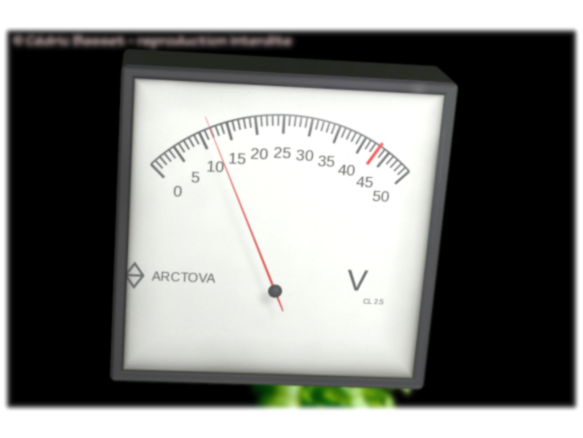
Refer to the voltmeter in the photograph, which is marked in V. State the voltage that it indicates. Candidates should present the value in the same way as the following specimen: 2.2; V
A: 12; V
